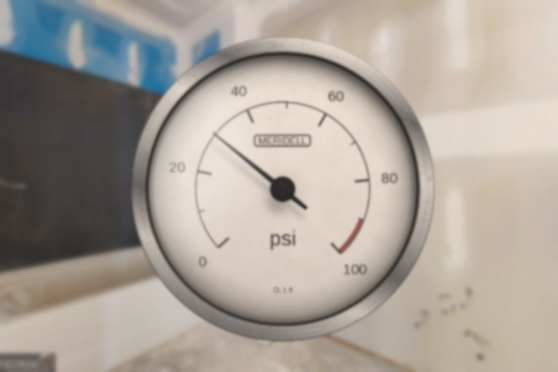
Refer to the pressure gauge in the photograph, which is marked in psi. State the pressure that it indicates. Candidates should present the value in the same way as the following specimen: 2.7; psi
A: 30; psi
